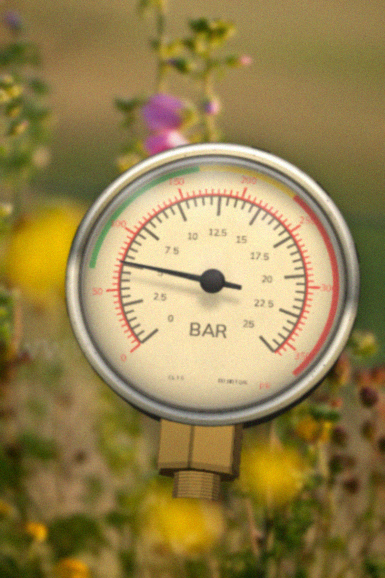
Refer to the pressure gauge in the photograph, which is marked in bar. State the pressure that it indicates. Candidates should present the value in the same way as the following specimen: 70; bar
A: 5; bar
